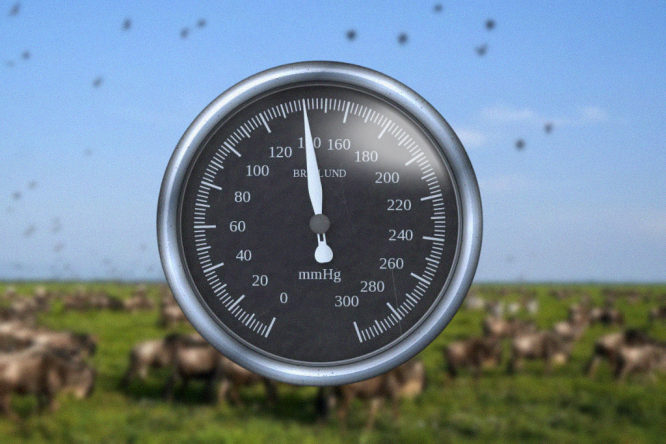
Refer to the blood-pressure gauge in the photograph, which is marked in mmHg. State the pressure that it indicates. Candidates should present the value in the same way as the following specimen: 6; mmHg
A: 140; mmHg
